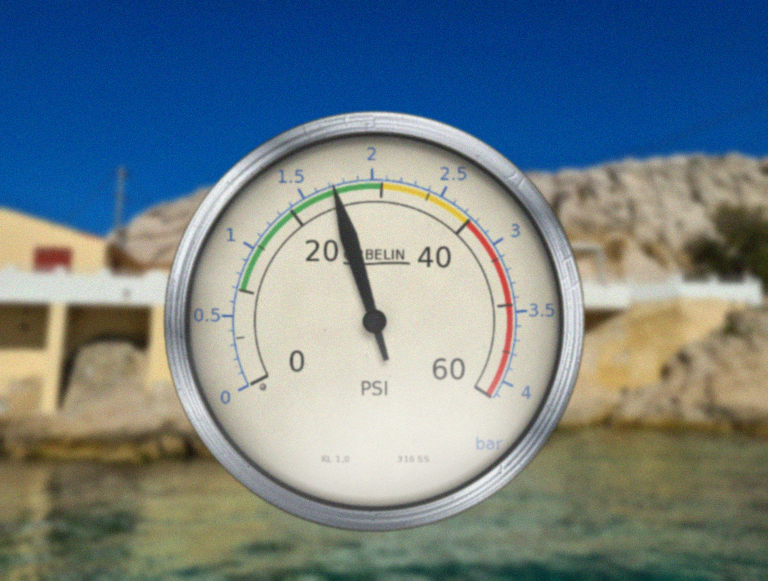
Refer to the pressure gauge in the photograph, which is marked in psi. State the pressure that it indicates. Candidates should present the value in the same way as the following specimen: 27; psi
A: 25; psi
